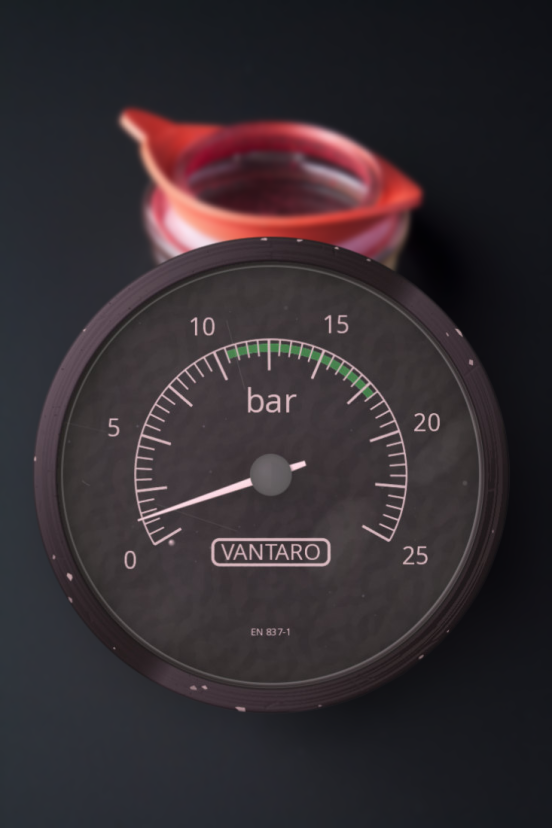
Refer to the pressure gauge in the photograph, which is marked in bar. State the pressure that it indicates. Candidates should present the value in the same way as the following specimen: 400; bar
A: 1.25; bar
